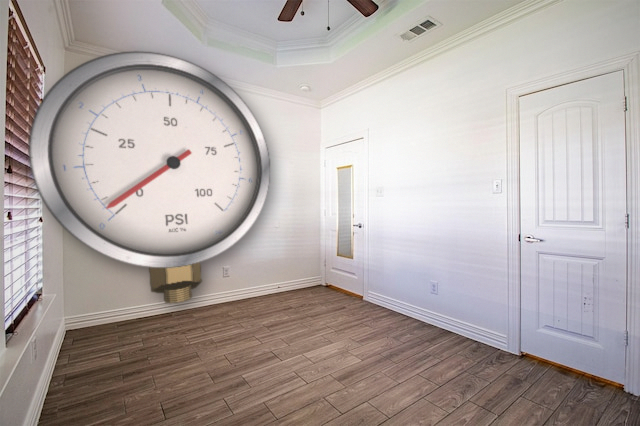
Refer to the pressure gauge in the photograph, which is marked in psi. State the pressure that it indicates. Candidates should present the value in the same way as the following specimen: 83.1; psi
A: 2.5; psi
